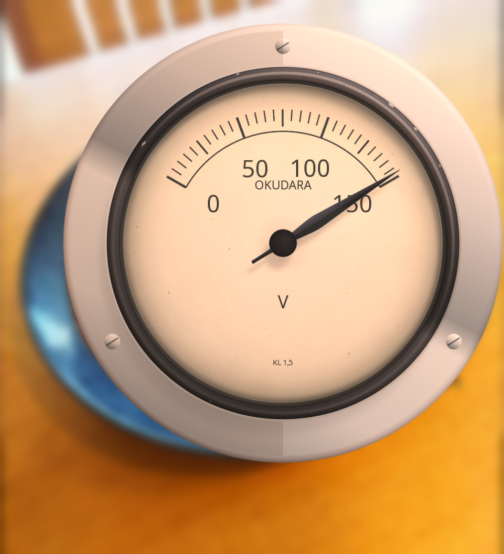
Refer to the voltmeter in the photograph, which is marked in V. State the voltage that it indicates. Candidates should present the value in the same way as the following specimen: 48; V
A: 147.5; V
